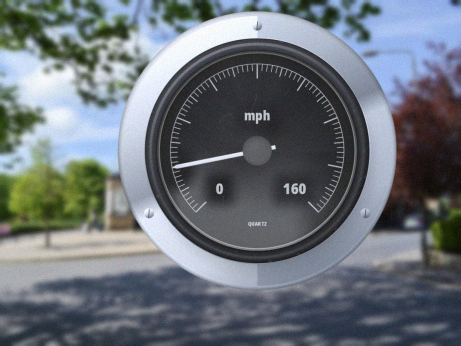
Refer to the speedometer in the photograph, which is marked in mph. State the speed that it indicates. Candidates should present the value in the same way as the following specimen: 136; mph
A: 20; mph
